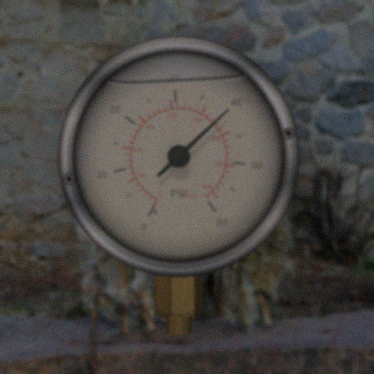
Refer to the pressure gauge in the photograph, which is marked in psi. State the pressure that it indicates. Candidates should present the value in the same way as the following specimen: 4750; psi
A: 40; psi
